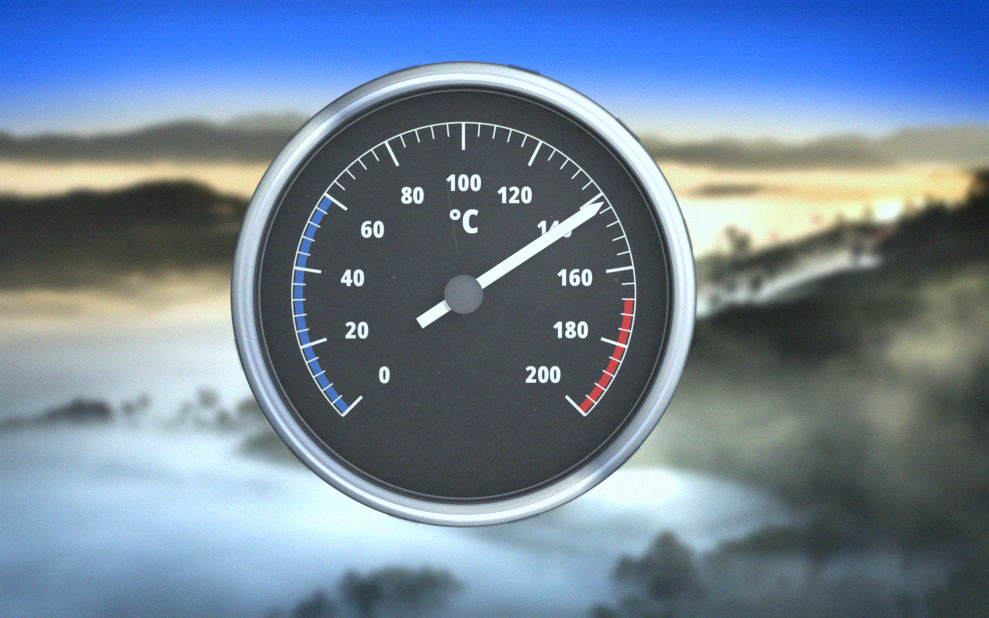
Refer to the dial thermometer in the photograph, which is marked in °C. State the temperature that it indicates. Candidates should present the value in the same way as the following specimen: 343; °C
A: 142; °C
